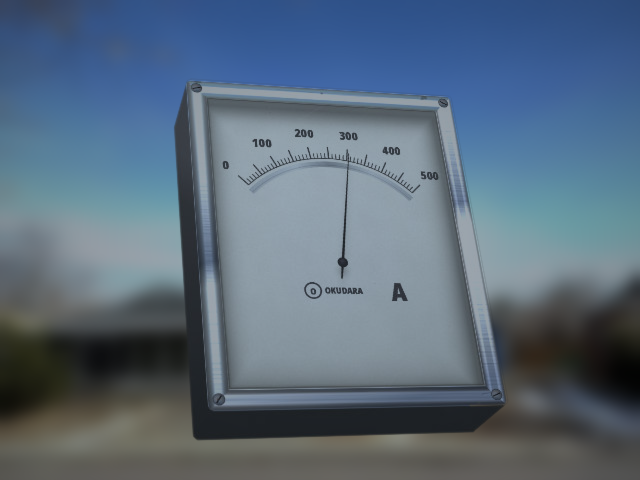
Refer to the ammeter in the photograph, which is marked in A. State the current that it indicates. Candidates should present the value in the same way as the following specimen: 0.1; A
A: 300; A
